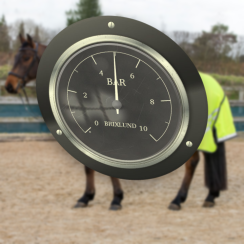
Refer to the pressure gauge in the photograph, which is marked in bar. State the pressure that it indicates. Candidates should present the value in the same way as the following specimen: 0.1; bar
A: 5; bar
